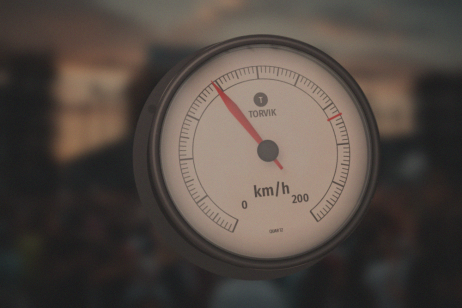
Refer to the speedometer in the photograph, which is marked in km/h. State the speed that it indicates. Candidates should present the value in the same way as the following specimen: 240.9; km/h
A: 78; km/h
